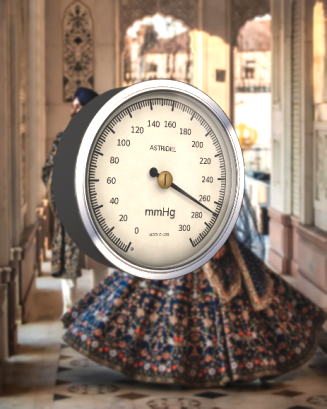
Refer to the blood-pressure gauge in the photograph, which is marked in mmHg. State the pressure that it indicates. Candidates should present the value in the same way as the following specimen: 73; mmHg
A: 270; mmHg
